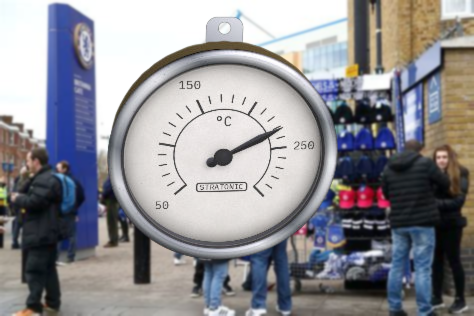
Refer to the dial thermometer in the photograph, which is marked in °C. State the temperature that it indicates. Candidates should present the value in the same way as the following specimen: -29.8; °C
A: 230; °C
